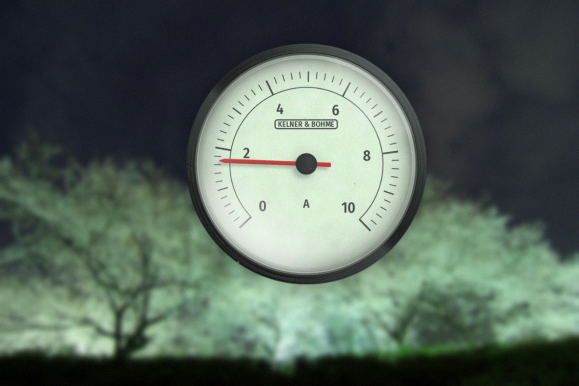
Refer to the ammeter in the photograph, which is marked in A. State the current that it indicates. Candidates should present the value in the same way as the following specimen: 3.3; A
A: 1.7; A
